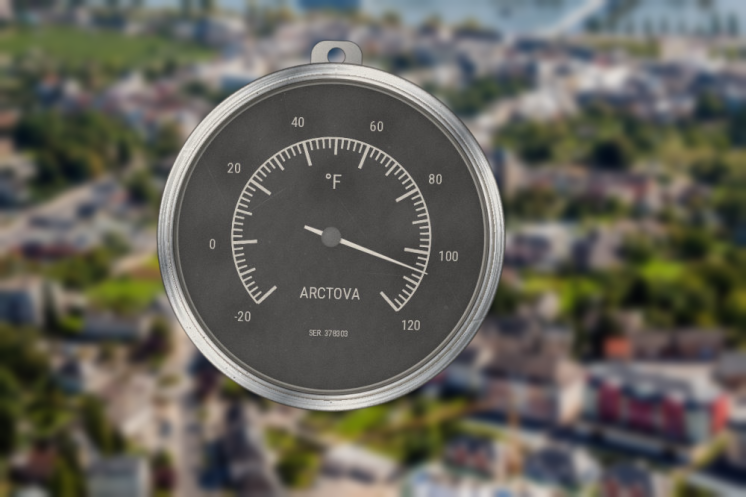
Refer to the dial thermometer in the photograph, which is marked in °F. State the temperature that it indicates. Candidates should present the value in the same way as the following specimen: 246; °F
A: 106; °F
